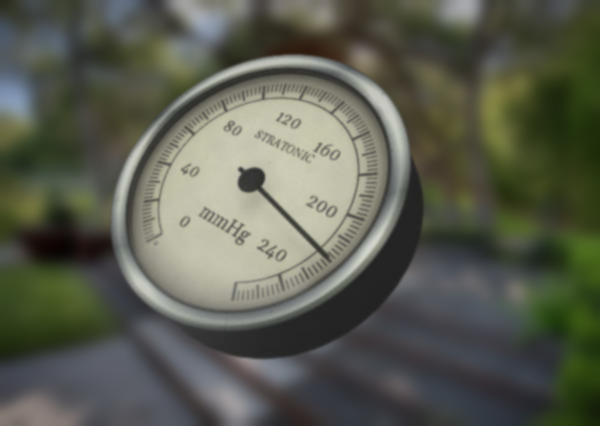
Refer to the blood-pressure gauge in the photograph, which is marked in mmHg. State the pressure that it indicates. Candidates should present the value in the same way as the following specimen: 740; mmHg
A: 220; mmHg
